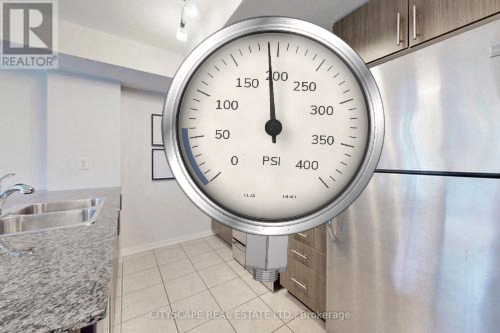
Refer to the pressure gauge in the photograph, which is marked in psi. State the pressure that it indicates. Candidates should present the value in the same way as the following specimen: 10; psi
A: 190; psi
